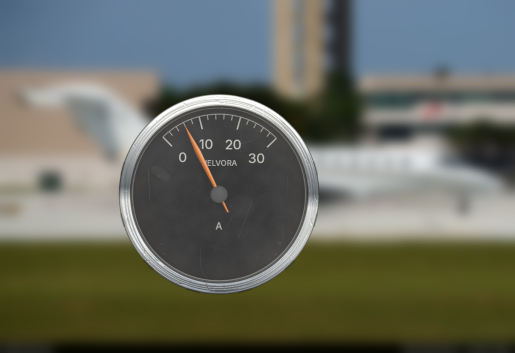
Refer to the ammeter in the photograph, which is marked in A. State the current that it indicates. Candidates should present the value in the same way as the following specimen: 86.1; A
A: 6; A
